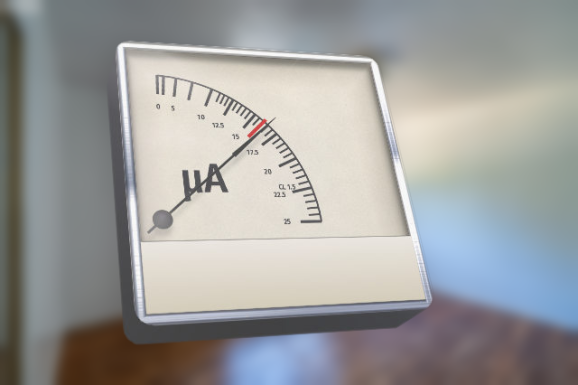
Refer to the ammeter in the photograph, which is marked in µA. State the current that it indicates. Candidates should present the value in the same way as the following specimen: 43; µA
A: 16.5; µA
